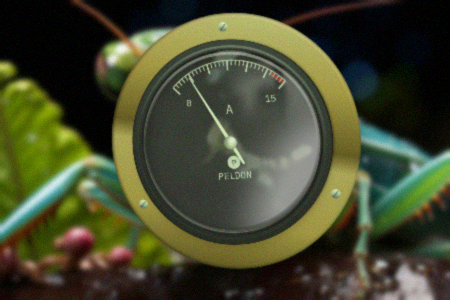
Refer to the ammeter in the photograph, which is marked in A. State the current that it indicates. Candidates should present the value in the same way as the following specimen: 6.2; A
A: 2.5; A
